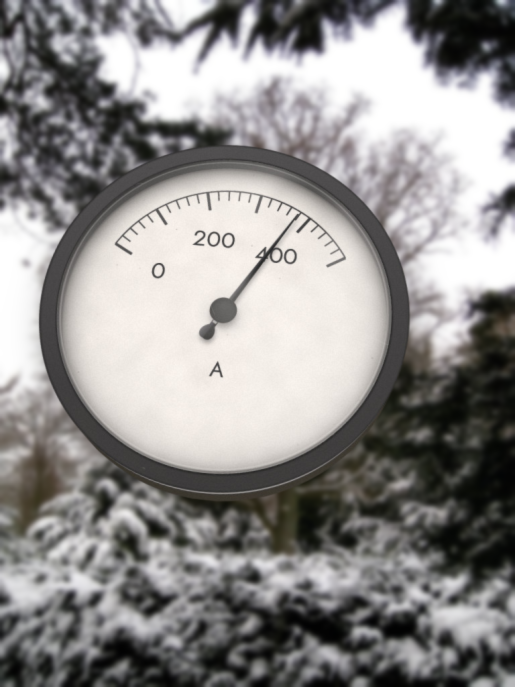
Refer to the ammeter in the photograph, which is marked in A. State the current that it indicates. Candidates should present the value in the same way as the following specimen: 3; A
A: 380; A
